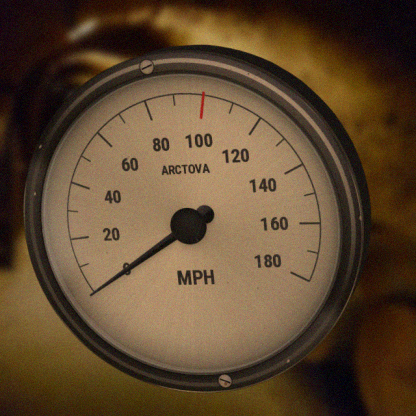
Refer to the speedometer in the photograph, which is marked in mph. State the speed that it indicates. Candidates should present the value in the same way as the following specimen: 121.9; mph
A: 0; mph
